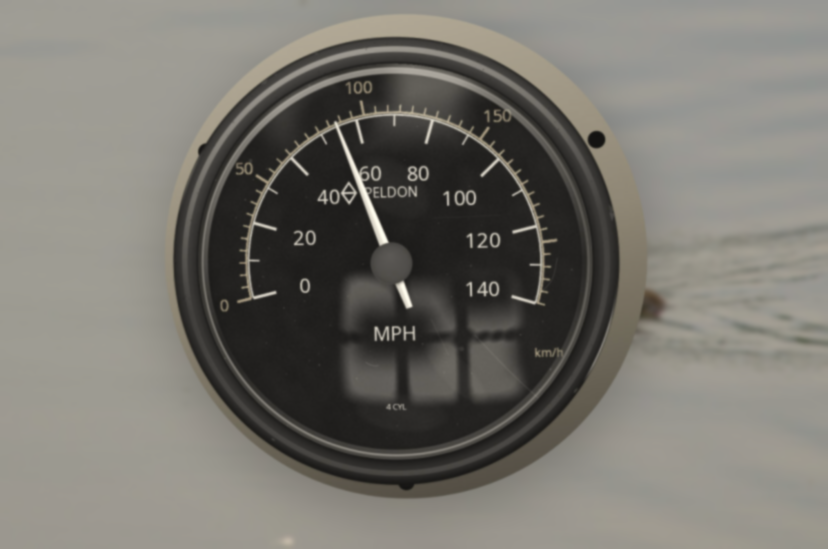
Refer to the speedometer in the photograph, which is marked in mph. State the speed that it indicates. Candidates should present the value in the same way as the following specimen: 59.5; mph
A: 55; mph
